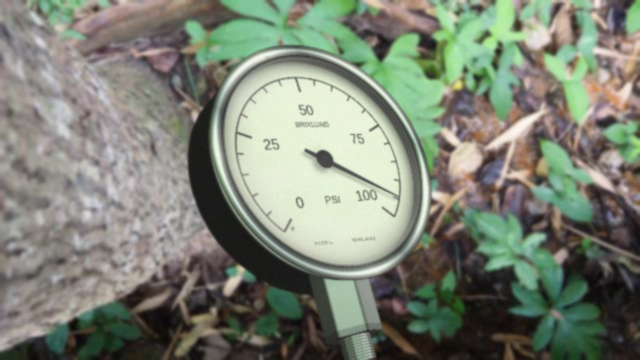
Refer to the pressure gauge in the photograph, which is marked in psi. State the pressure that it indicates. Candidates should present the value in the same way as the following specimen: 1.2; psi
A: 95; psi
